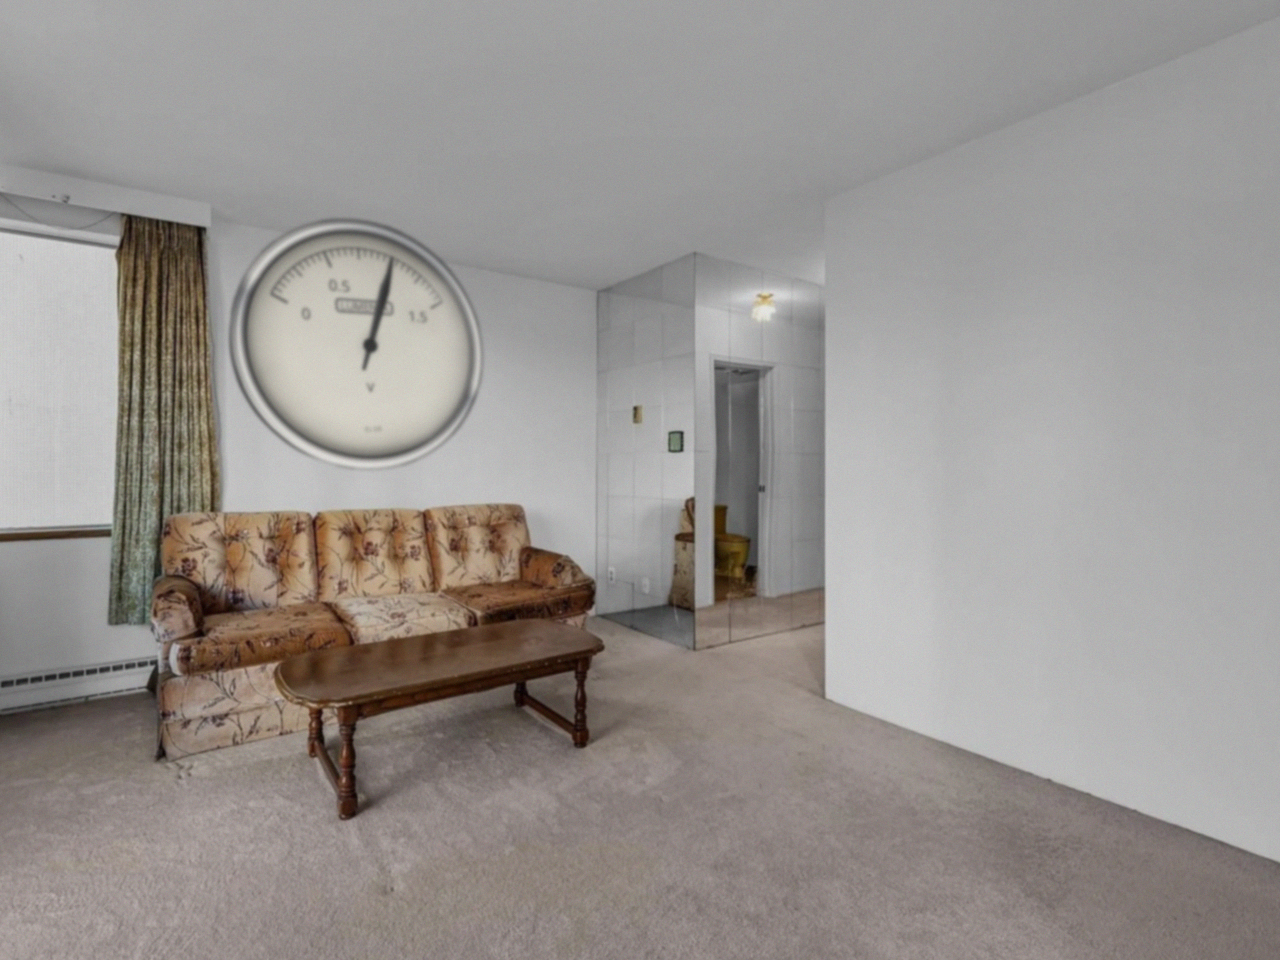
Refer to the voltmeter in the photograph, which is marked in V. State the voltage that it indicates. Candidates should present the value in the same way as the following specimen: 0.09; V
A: 1; V
